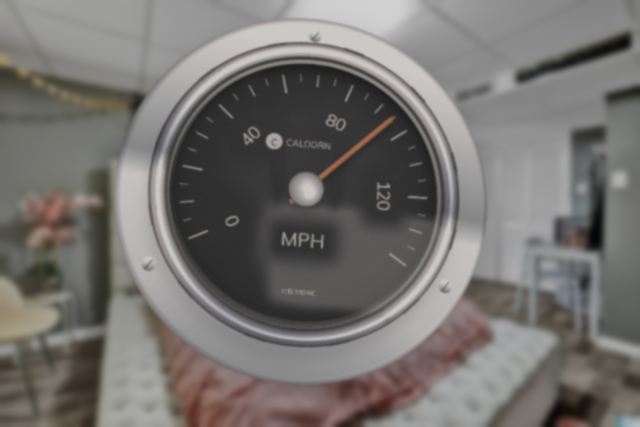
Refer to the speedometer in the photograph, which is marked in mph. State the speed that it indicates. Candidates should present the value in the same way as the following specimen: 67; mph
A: 95; mph
